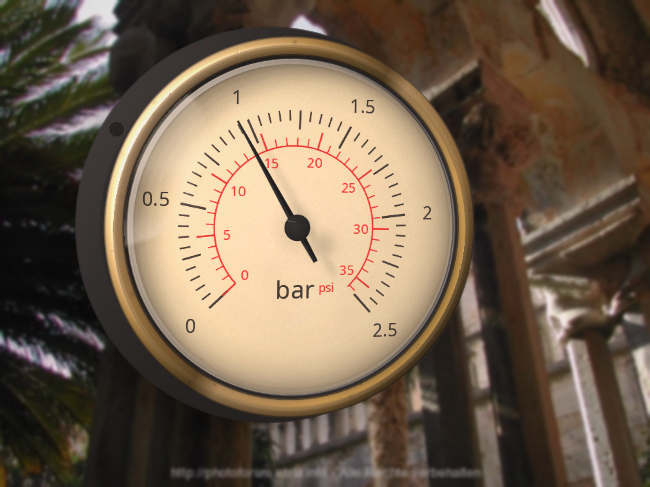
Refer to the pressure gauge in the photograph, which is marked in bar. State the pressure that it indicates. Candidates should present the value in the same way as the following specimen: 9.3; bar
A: 0.95; bar
